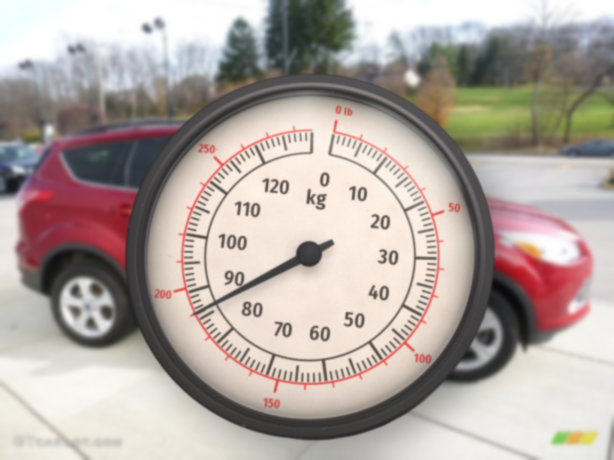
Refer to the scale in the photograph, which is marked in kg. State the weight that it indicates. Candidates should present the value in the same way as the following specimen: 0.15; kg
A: 86; kg
